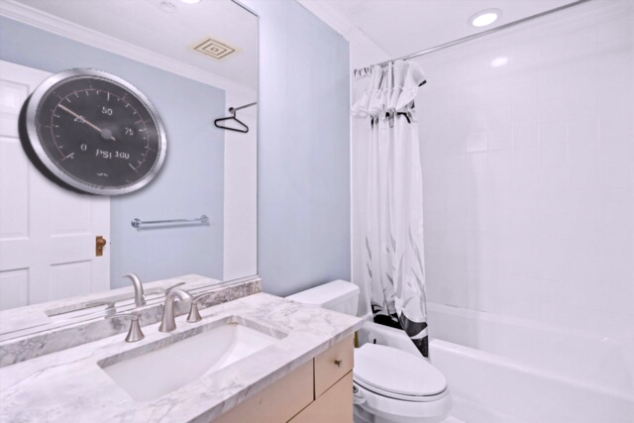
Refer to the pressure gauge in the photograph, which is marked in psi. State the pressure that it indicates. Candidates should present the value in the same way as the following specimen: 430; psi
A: 25; psi
